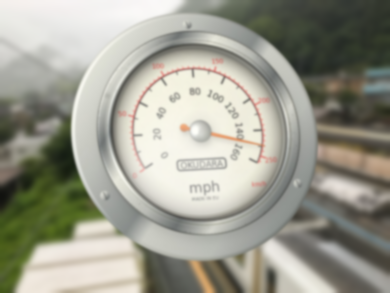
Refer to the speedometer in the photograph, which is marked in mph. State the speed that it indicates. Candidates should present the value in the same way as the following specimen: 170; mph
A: 150; mph
